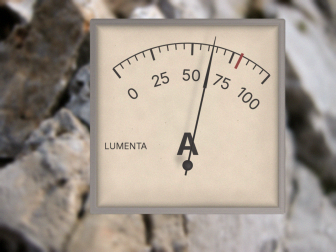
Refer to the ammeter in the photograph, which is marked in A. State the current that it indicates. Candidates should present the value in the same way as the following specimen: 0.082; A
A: 62.5; A
